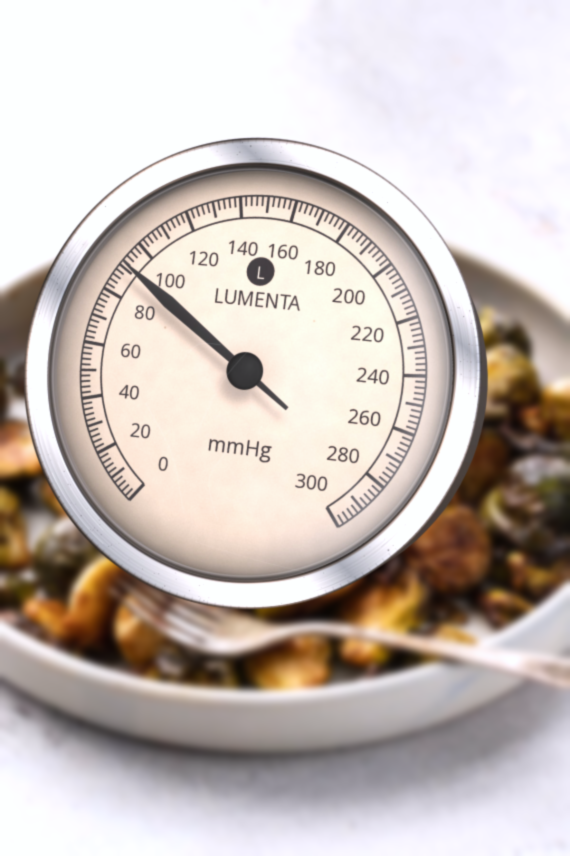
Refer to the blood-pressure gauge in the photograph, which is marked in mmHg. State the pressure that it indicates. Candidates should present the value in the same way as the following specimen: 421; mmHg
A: 92; mmHg
